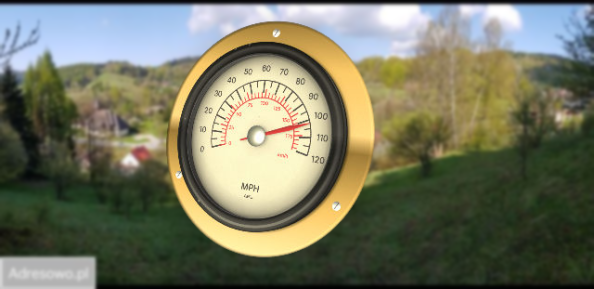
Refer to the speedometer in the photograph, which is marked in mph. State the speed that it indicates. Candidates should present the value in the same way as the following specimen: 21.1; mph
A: 102.5; mph
